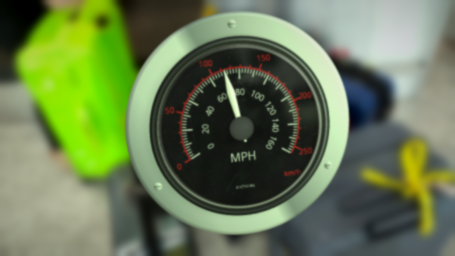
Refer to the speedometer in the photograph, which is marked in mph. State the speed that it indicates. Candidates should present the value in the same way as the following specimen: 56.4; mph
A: 70; mph
